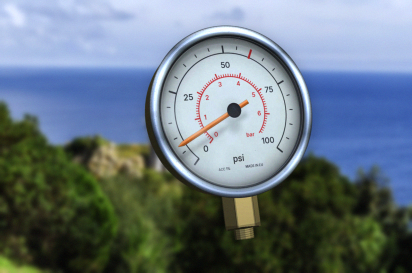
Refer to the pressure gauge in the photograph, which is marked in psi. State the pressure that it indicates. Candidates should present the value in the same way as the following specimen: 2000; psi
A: 7.5; psi
